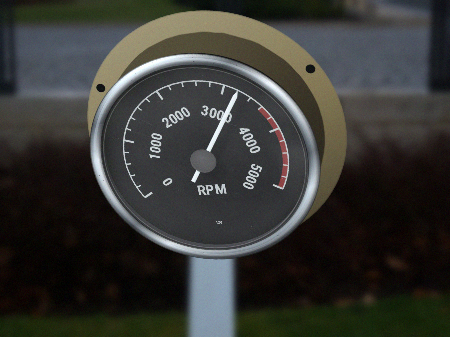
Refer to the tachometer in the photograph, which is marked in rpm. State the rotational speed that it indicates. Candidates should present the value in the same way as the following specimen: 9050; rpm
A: 3200; rpm
